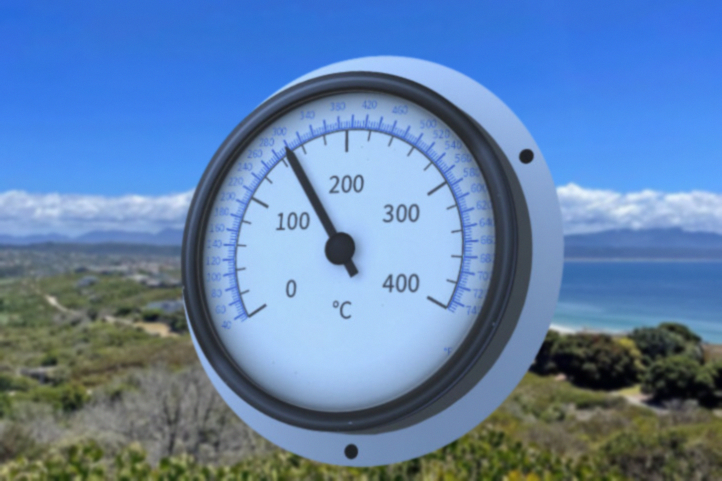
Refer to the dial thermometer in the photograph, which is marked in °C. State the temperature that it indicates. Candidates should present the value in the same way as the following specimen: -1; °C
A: 150; °C
